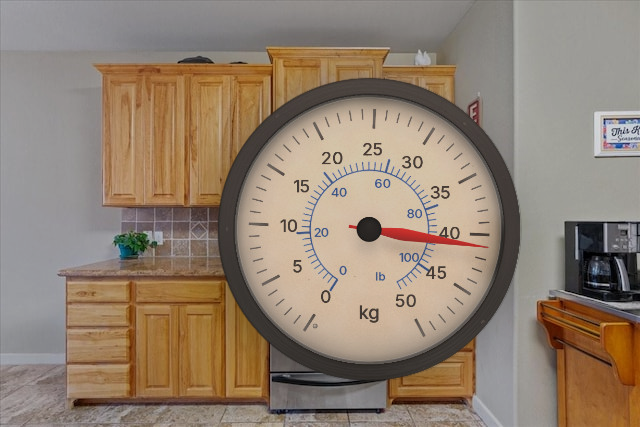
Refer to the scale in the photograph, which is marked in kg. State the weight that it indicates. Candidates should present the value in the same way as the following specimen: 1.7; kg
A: 41; kg
